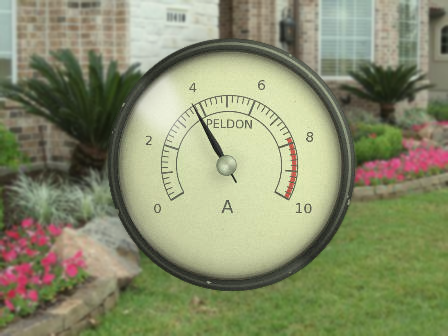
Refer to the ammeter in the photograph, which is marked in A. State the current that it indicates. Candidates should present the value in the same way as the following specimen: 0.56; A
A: 3.8; A
